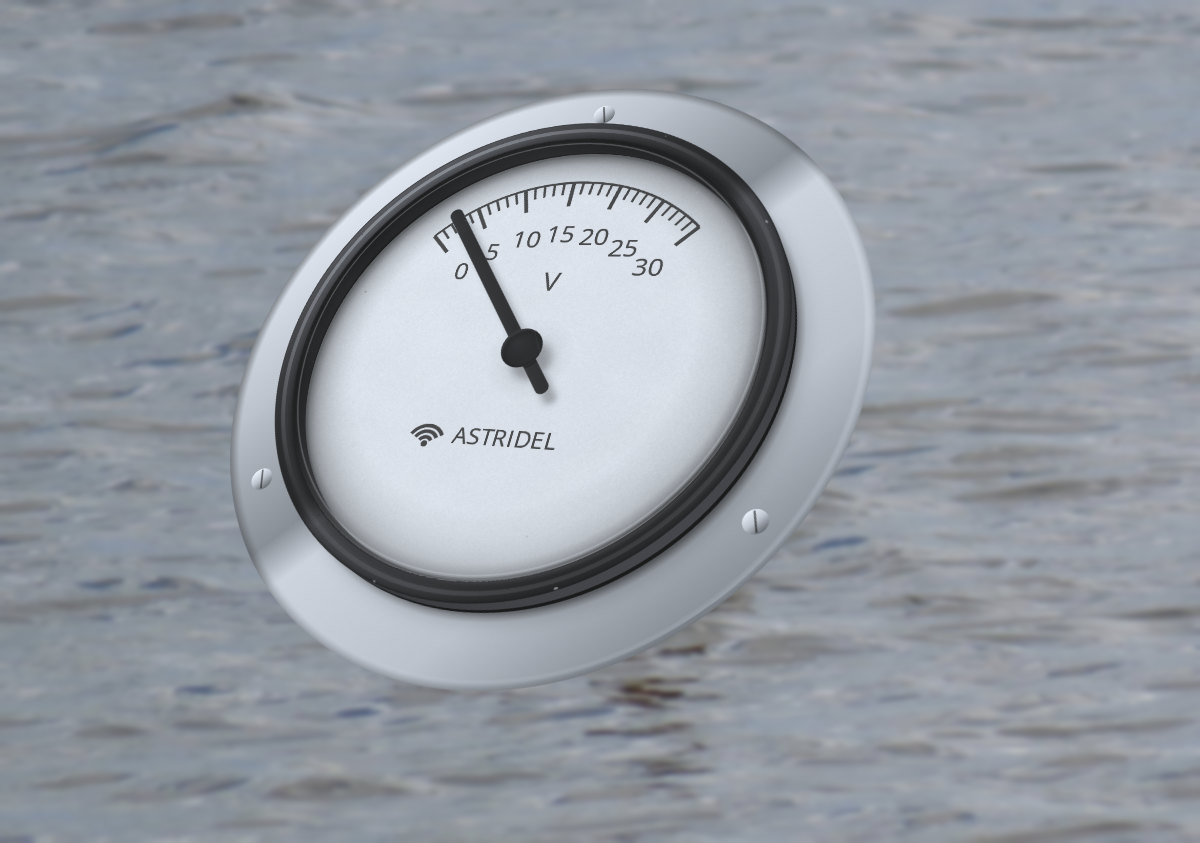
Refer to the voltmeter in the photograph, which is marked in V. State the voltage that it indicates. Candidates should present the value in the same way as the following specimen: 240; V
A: 3; V
